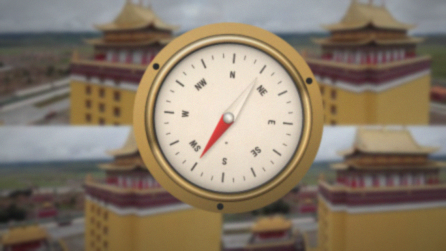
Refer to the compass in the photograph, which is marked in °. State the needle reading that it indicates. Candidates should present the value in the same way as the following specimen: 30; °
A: 210; °
